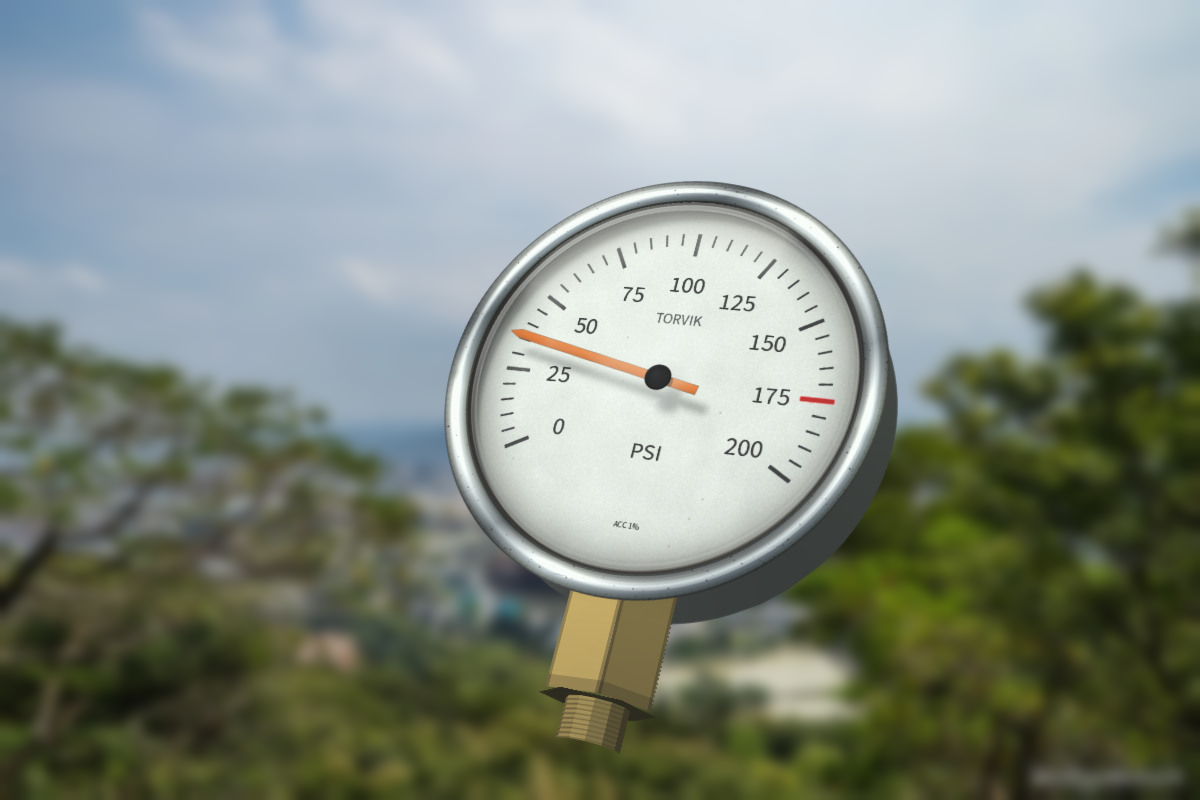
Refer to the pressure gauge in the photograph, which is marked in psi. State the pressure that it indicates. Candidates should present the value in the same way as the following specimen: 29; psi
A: 35; psi
